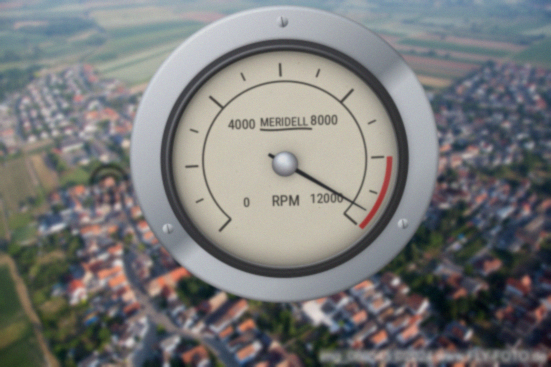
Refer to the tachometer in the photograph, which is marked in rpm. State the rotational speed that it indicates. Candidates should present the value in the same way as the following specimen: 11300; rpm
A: 11500; rpm
